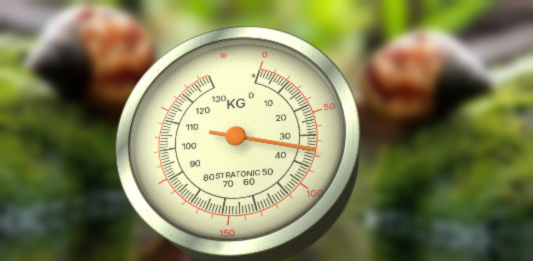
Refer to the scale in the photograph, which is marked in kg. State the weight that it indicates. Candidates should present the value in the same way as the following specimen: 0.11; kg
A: 35; kg
